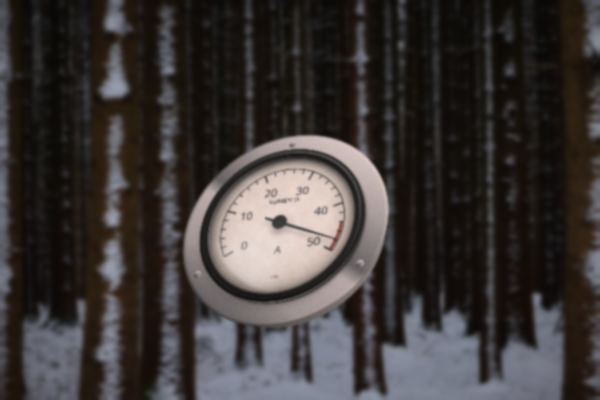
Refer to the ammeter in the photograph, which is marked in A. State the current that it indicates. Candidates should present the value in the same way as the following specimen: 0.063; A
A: 48; A
